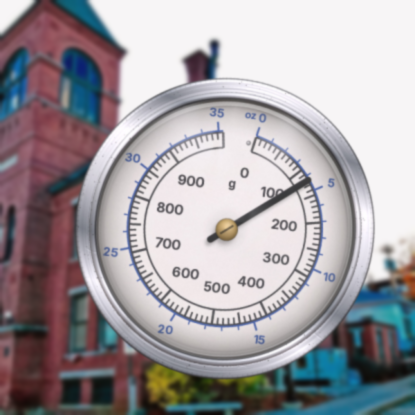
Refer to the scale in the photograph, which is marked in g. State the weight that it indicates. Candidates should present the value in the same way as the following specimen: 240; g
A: 120; g
